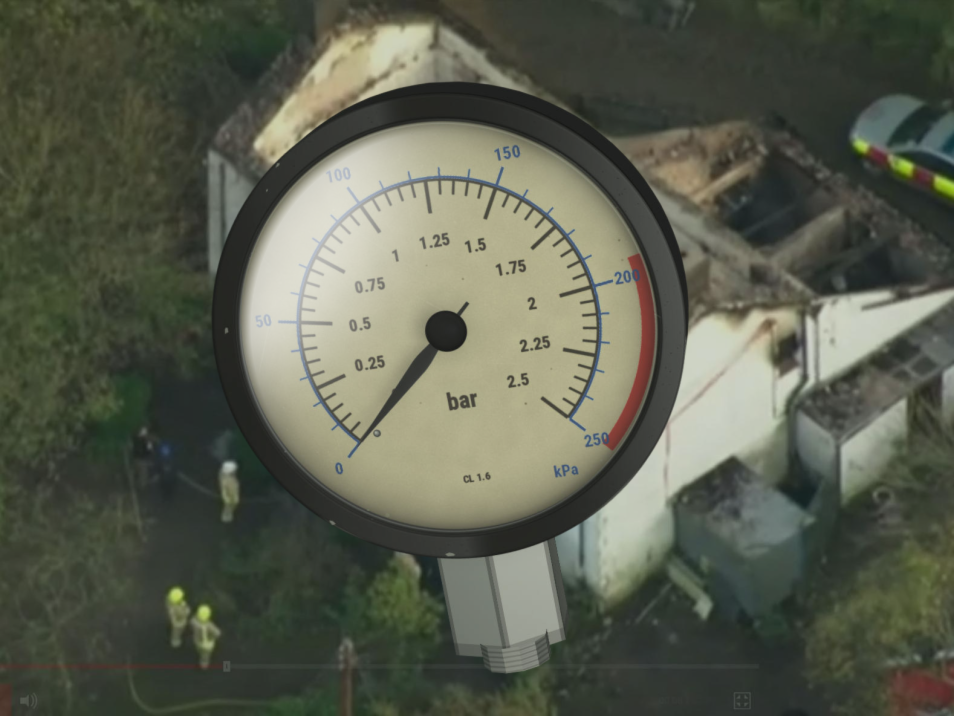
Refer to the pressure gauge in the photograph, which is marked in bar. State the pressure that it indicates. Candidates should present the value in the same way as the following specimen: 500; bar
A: 0; bar
